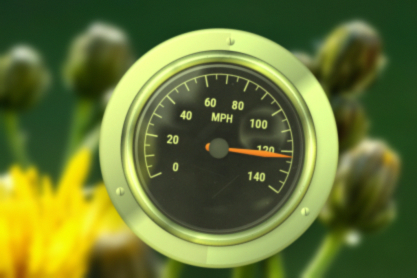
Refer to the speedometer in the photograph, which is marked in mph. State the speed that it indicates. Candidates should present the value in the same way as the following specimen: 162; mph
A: 122.5; mph
